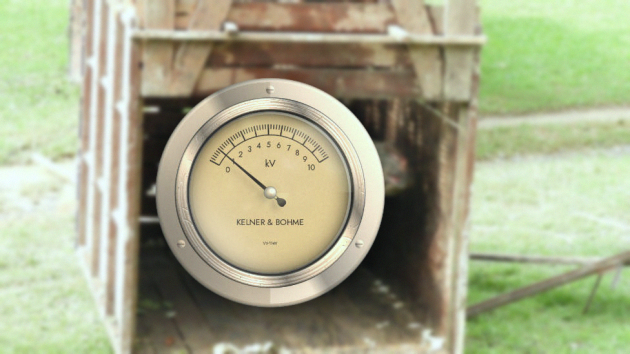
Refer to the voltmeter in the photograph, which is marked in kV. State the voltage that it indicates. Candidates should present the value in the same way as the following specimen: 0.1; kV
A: 1; kV
